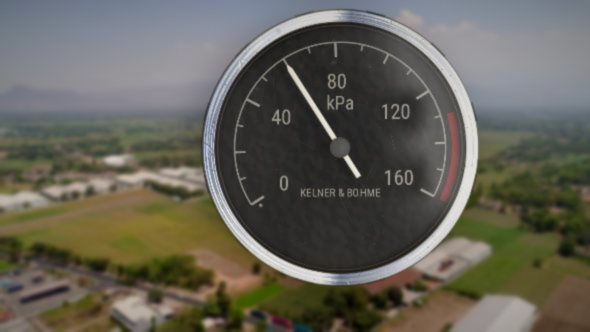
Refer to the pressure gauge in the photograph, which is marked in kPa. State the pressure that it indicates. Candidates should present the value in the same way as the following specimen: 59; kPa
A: 60; kPa
